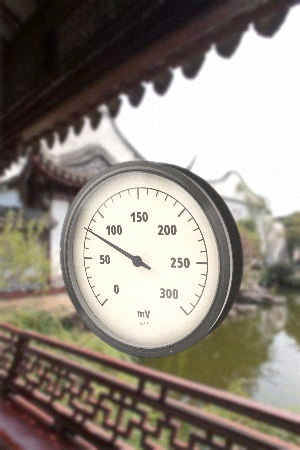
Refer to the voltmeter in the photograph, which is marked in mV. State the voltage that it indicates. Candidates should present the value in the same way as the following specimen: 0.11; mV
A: 80; mV
